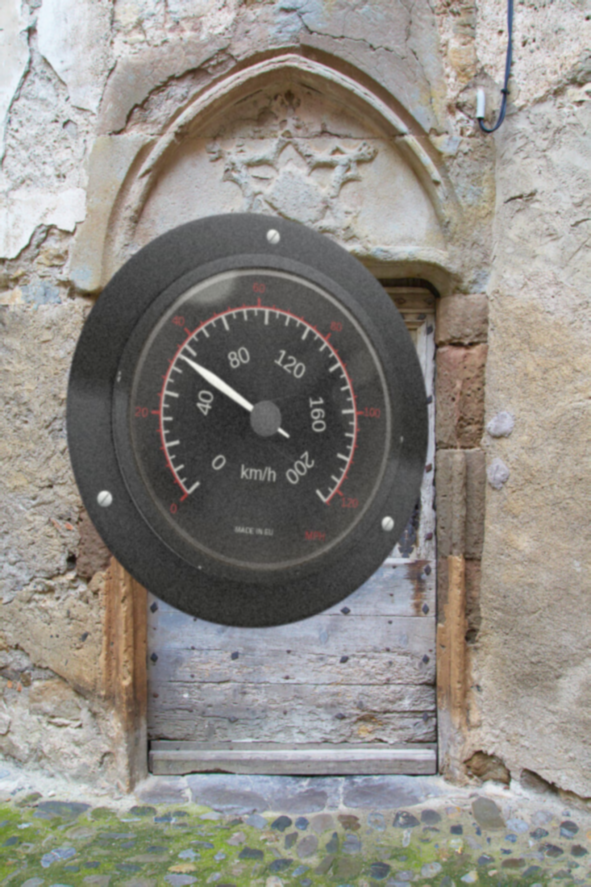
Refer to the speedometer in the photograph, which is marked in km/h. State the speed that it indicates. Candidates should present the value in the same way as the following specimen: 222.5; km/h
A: 55; km/h
